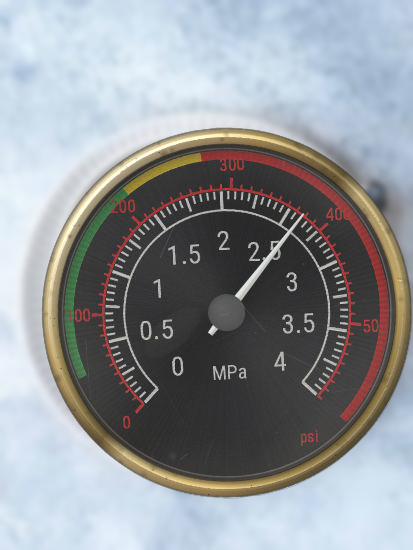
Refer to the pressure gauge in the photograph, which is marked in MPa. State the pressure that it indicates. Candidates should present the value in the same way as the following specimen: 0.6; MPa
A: 2.6; MPa
